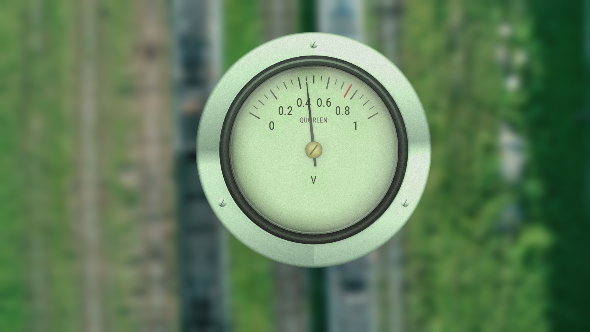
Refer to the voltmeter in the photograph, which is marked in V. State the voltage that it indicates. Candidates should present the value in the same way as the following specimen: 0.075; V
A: 0.45; V
